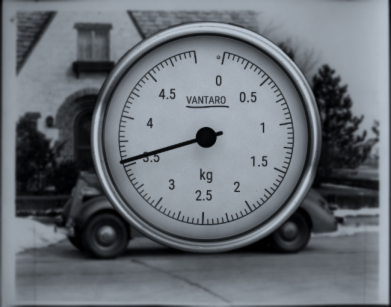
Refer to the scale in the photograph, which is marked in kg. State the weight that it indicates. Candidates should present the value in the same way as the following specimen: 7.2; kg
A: 3.55; kg
